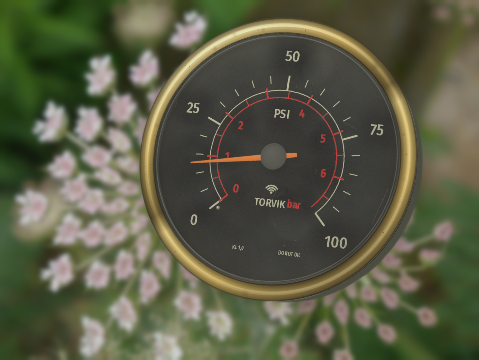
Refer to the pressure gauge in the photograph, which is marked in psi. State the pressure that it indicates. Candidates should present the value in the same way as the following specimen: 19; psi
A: 12.5; psi
